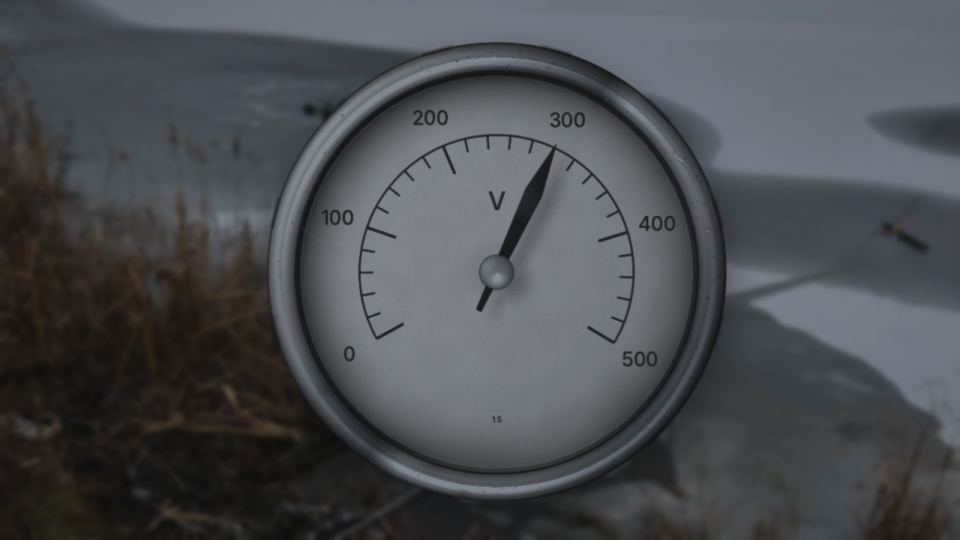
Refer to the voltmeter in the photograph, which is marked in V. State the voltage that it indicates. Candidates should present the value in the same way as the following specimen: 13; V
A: 300; V
